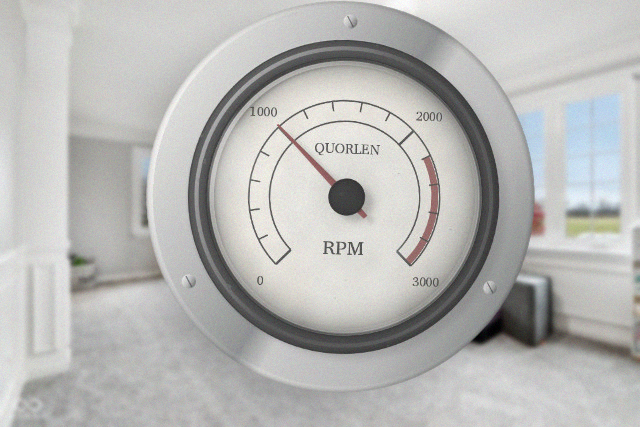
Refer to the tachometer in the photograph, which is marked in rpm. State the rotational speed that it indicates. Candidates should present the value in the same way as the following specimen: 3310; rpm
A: 1000; rpm
